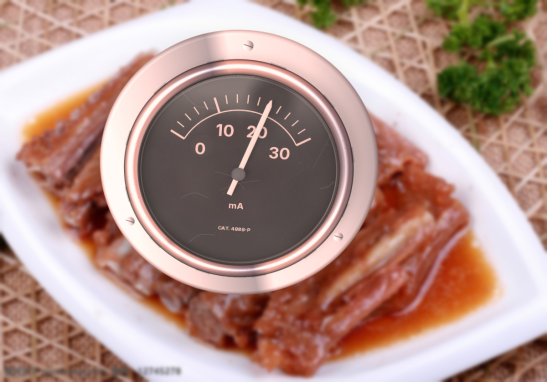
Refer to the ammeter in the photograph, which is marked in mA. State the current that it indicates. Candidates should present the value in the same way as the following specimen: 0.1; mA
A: 20; mA
